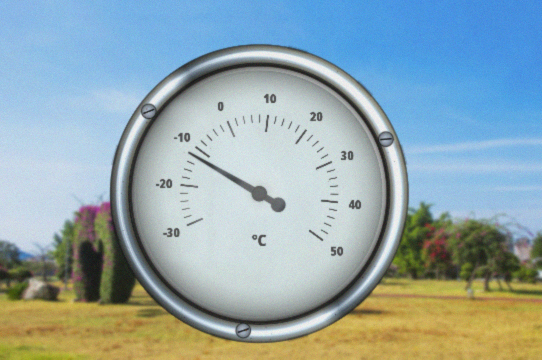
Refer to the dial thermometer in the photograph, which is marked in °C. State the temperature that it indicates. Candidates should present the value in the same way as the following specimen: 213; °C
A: -12; °C
